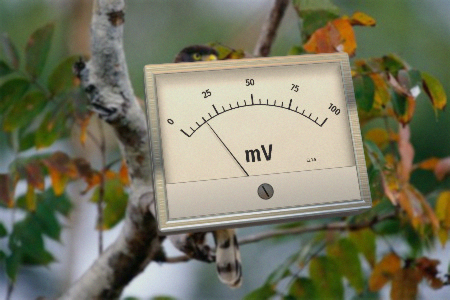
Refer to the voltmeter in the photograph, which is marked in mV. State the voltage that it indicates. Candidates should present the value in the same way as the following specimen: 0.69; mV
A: 15; mV
